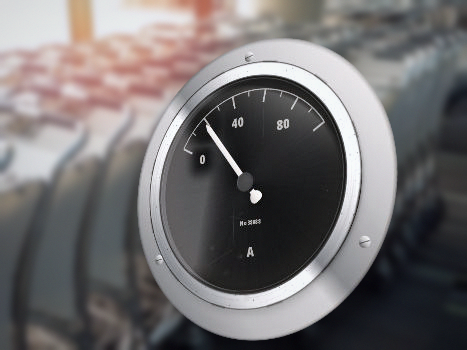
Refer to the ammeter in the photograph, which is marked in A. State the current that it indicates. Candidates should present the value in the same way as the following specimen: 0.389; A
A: 20; A
